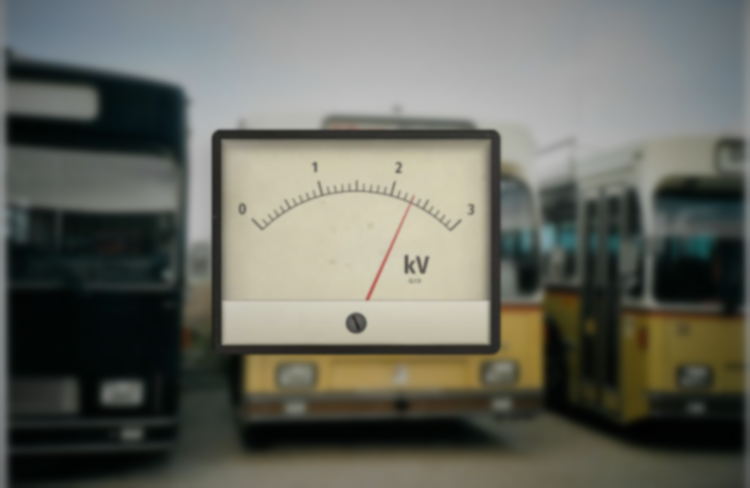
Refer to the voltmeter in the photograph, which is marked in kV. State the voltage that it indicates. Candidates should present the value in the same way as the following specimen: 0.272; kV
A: 2.3; kV
